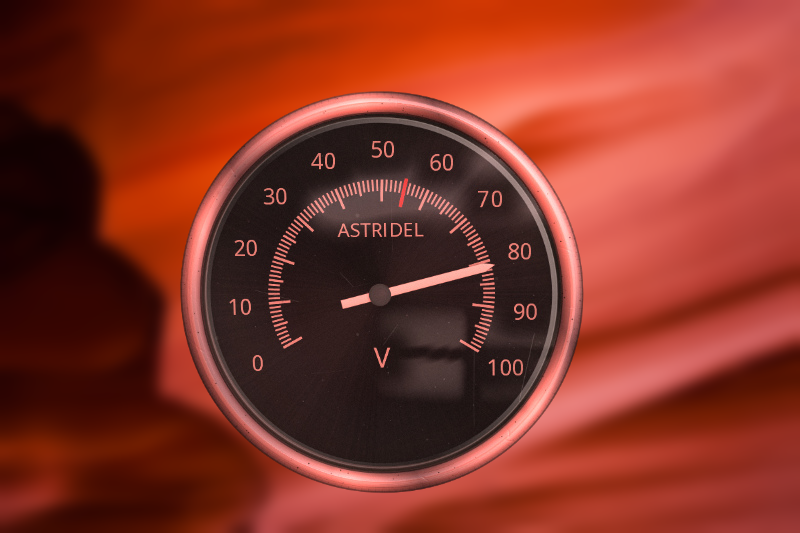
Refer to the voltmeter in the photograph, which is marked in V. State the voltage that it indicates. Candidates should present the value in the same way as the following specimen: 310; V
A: 81; V
